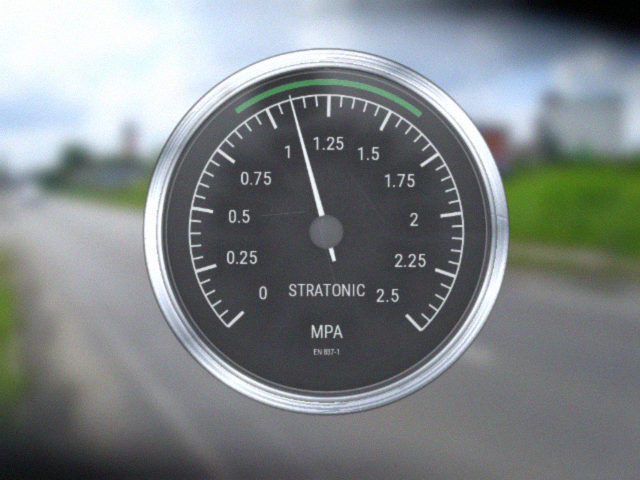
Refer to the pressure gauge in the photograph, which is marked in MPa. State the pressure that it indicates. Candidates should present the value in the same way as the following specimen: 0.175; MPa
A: 1.1; MPa
